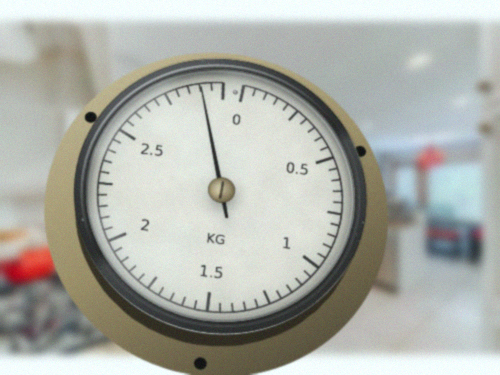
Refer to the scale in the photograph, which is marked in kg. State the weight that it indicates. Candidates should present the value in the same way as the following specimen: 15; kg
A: 2.9; kg
